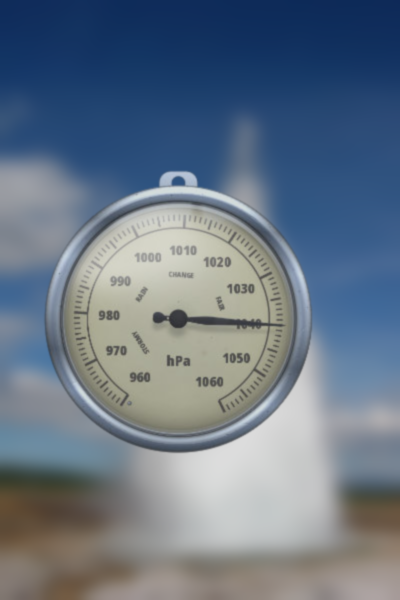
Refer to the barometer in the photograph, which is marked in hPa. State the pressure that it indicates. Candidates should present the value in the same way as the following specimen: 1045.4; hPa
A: 1040; hPa
